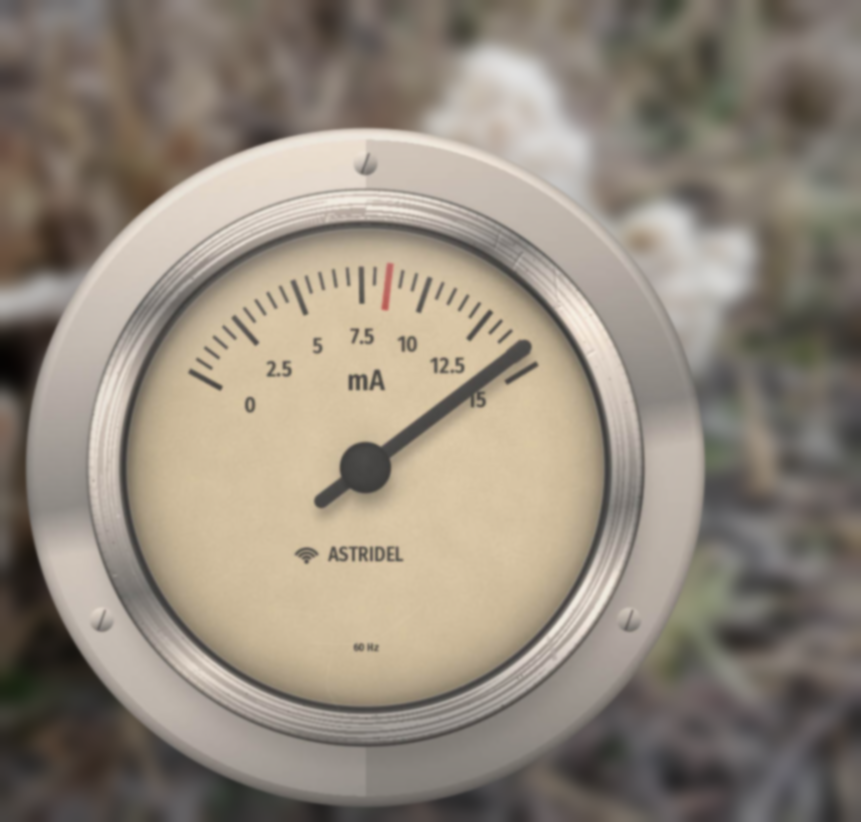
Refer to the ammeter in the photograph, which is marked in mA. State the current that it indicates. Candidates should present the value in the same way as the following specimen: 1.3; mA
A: 14.25; mA
